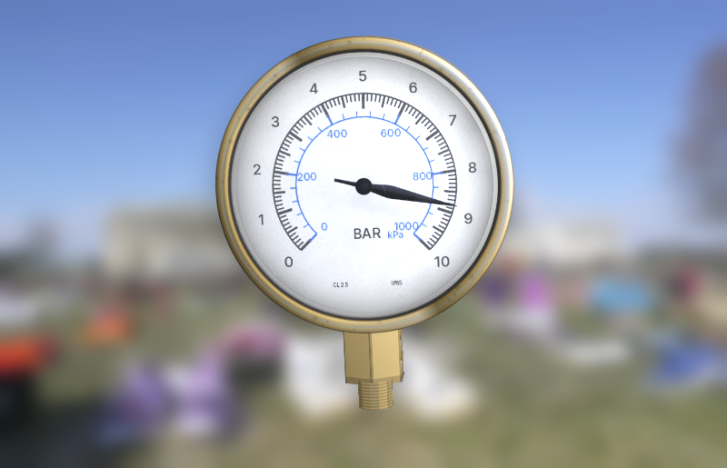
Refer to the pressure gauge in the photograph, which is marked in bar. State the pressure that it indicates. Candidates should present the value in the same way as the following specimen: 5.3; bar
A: 8.8; bar
